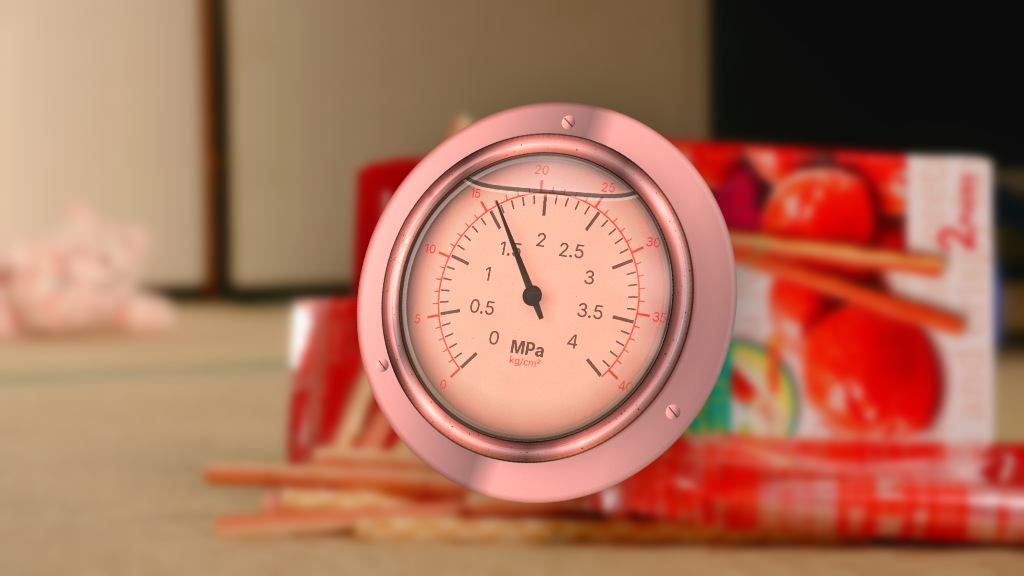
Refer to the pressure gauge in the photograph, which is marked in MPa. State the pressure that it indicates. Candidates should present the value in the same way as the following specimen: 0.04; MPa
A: 1.6; MPa
